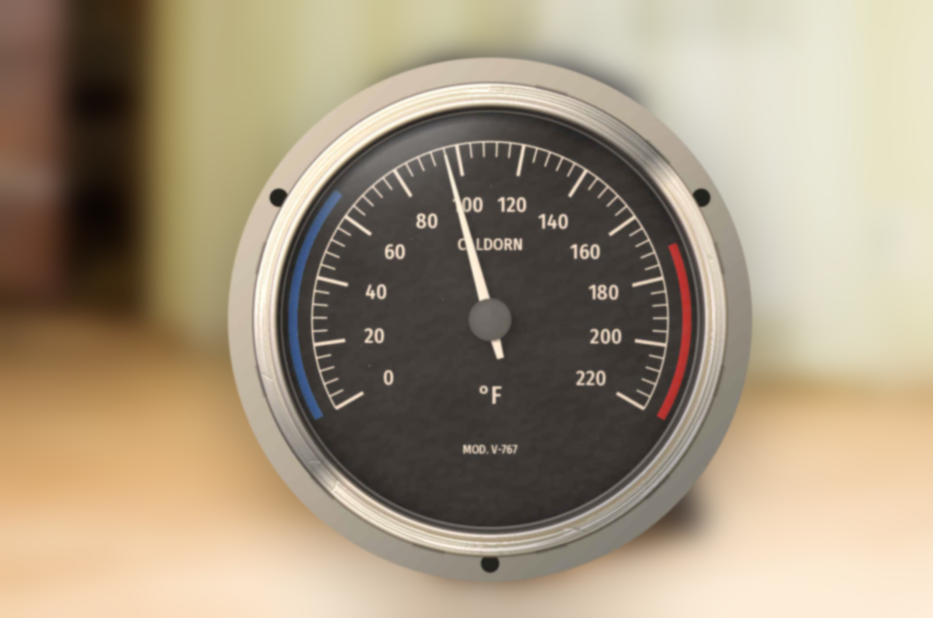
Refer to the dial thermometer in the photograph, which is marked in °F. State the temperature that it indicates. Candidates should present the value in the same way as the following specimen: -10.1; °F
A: 96; °F
